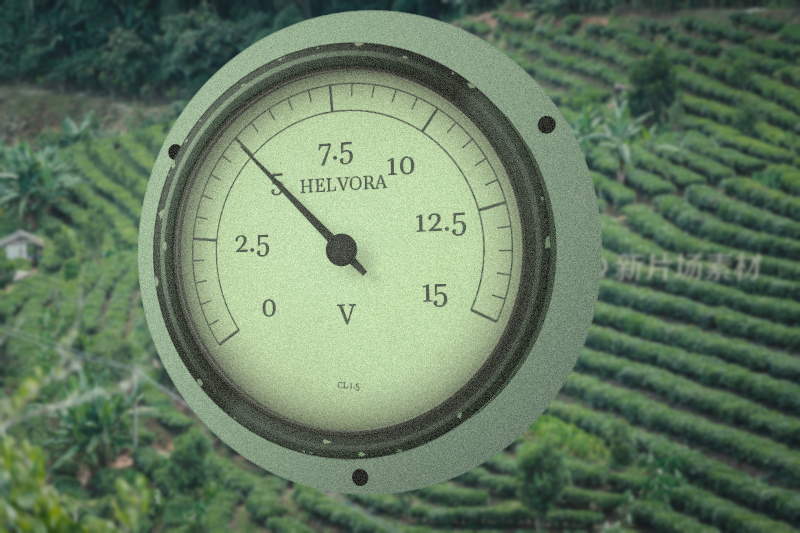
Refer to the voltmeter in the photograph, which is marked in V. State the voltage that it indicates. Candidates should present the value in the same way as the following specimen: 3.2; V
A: 5; V
